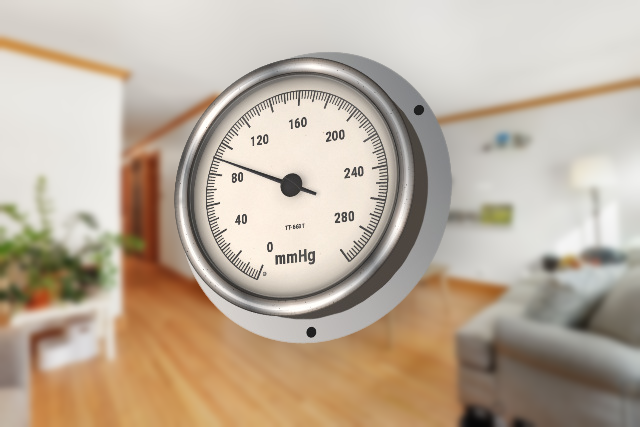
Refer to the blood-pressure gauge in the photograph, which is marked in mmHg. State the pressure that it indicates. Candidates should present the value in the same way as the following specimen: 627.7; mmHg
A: 90; mmHg
